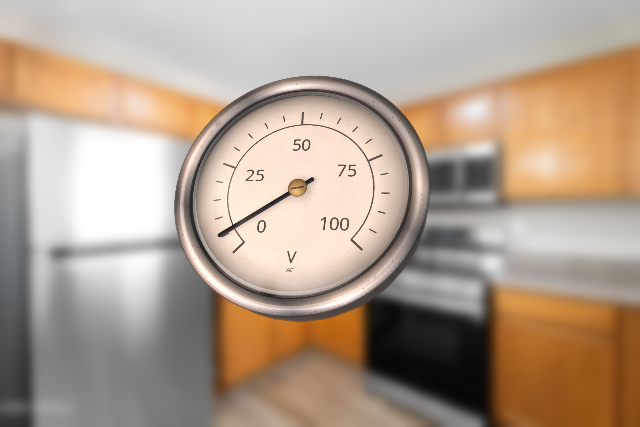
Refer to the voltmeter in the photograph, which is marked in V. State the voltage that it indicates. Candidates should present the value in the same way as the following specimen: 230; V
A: 5; V
